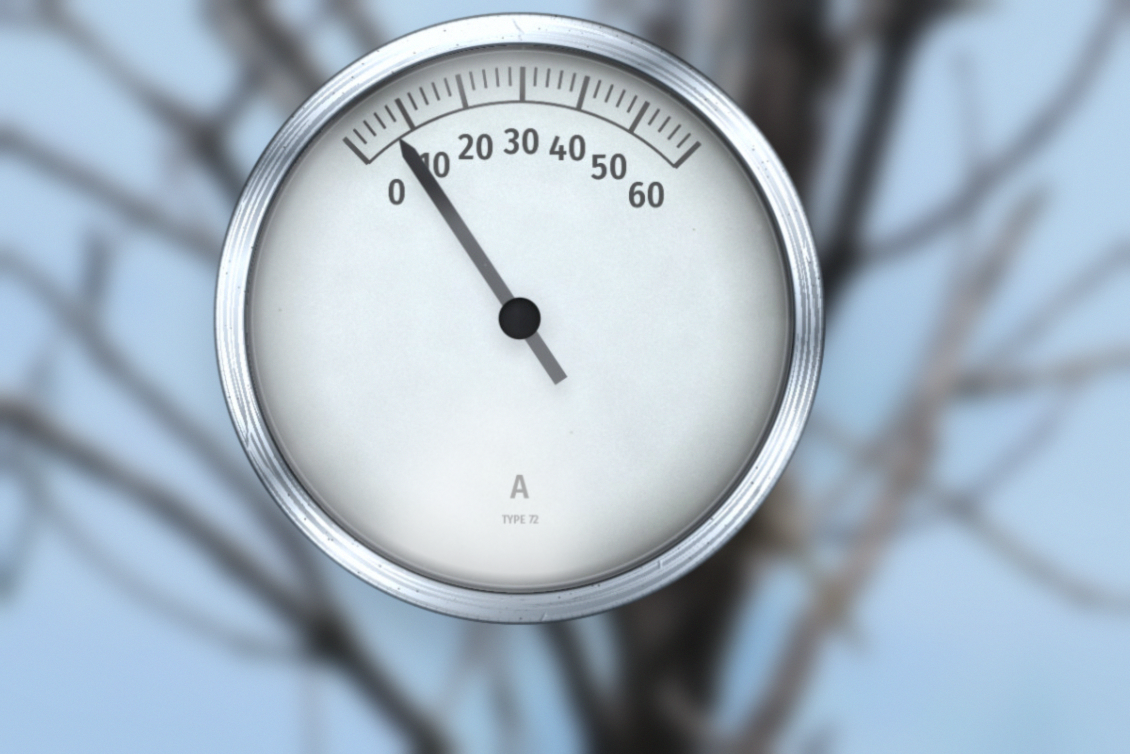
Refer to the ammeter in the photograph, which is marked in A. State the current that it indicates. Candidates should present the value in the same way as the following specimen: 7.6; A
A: 7; A
